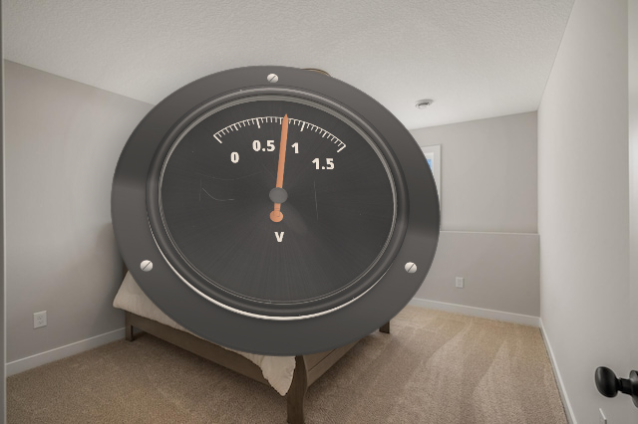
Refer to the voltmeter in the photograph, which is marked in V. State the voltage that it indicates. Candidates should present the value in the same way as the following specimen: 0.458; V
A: 0.8; V
